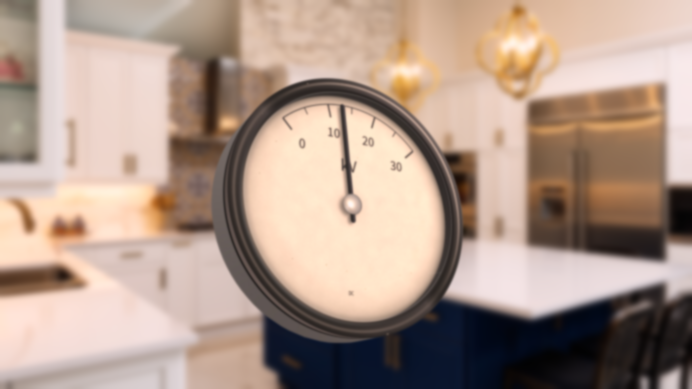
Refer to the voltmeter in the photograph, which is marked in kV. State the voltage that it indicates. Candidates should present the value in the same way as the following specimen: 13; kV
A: 12.5; kV
